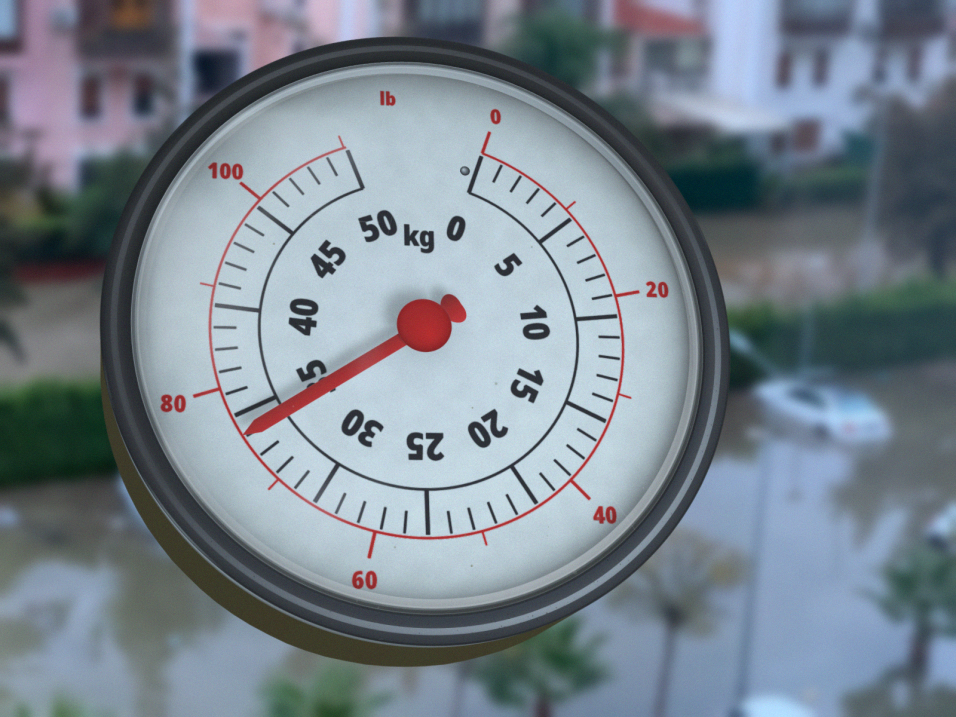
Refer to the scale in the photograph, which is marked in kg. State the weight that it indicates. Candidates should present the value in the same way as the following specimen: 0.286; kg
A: 34; kg
